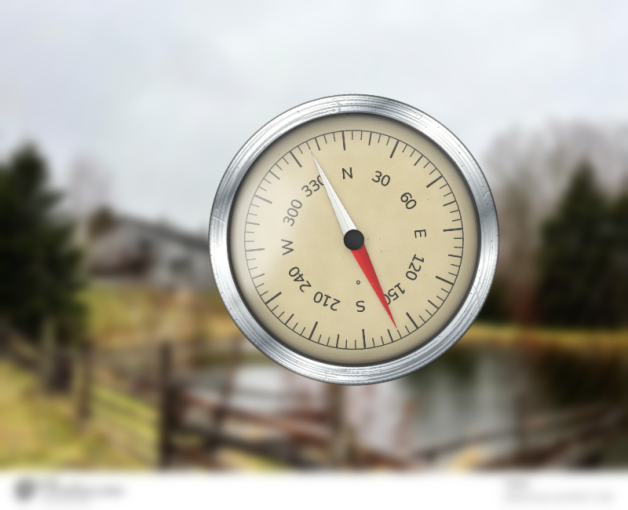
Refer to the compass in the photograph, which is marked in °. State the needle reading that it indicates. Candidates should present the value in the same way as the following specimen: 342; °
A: 160; °
